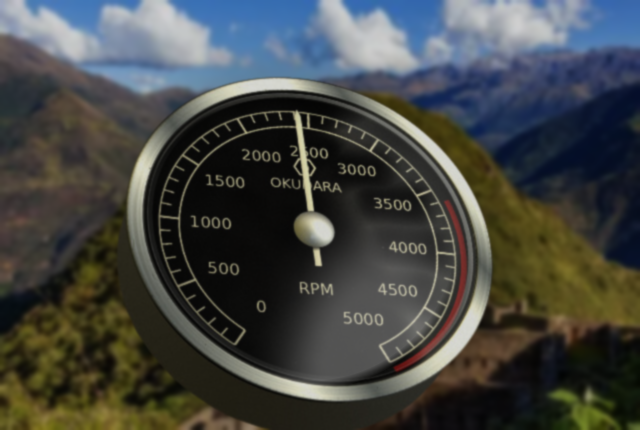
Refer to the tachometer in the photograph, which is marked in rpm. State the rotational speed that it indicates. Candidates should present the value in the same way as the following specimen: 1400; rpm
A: 2400; rpm
